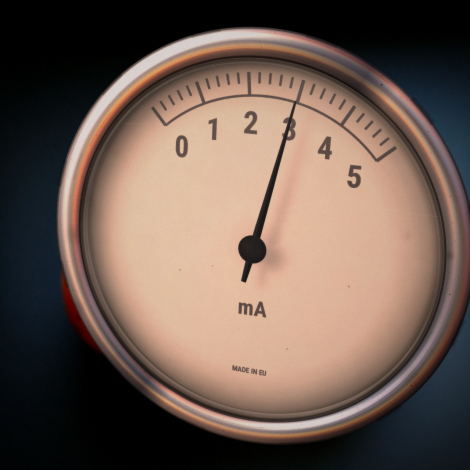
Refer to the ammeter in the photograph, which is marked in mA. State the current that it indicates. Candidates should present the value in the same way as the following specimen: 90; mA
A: 3; mA
